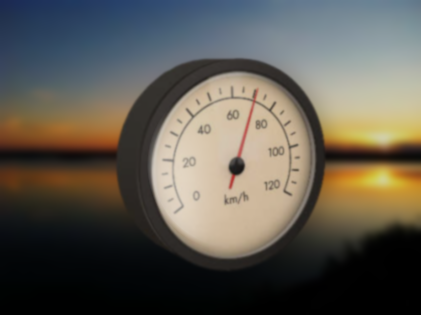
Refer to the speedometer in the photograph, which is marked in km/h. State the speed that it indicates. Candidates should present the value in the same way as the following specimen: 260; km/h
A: 70; km/h
